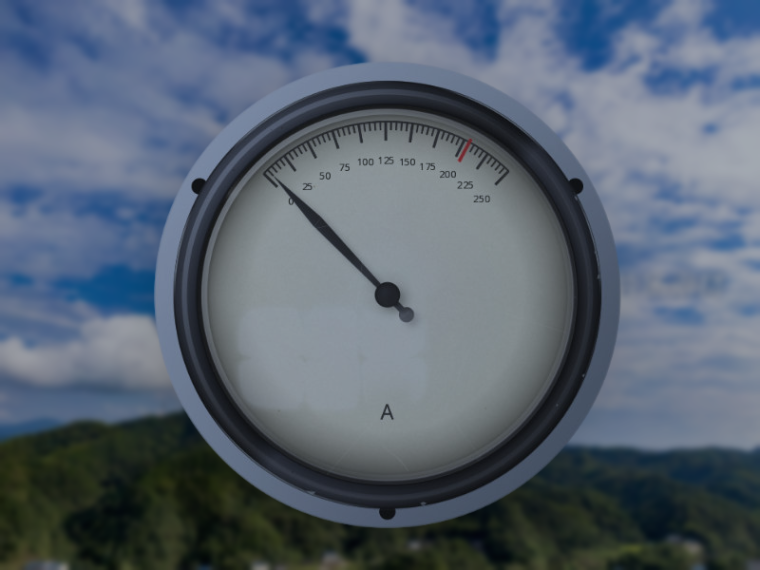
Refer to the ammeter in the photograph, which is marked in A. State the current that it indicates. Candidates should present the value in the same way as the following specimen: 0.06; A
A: 5; A
